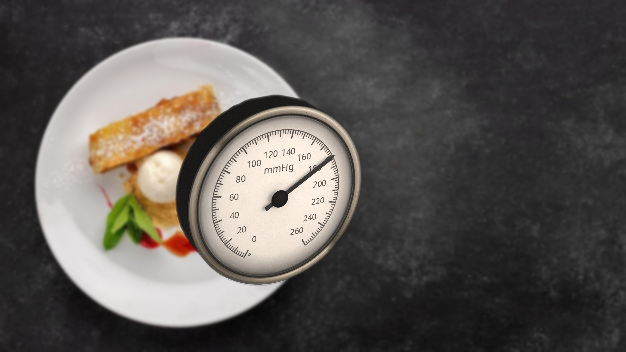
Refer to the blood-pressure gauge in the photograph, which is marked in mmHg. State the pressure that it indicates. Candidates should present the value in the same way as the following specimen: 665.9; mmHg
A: 180; mmHg
